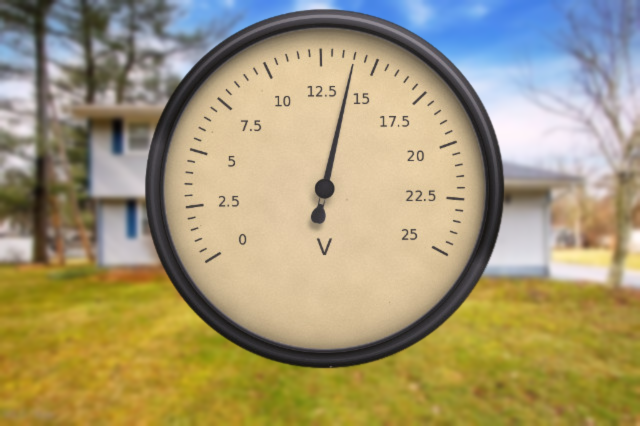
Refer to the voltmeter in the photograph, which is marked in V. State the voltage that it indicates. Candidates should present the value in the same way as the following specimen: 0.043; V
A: 14; V
